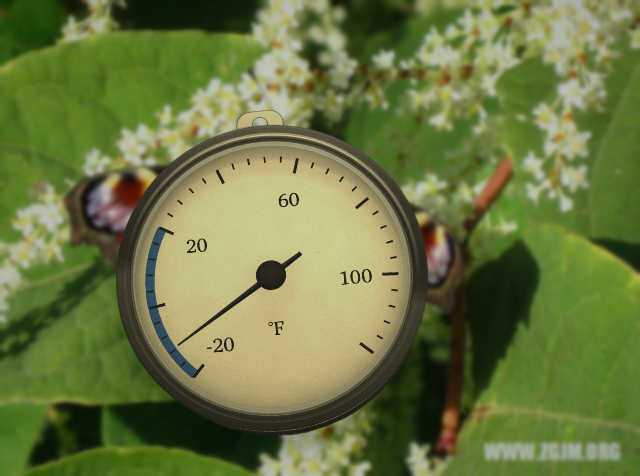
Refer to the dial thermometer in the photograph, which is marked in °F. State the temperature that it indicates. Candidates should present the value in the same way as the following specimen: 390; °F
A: -12; °F
